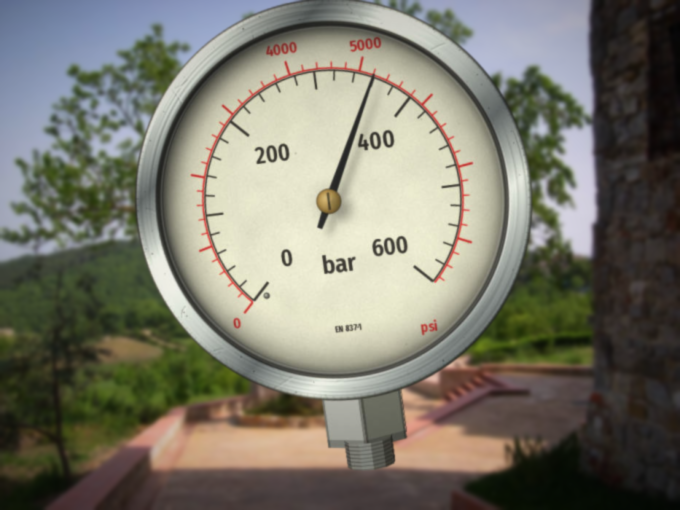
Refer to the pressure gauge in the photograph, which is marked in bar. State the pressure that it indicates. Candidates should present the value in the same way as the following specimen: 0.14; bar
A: 360; bar
